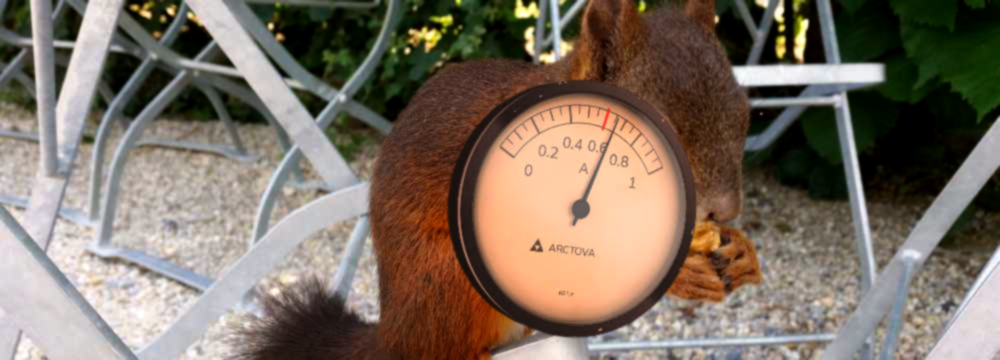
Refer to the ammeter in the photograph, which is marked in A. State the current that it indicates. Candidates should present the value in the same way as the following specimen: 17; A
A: 0.65; A
